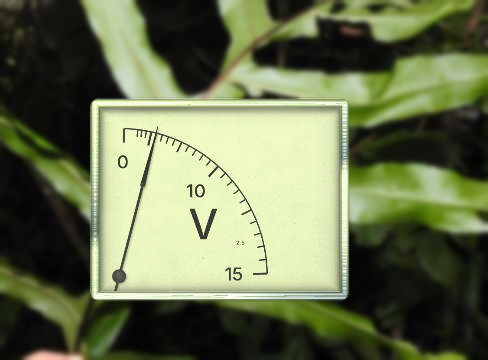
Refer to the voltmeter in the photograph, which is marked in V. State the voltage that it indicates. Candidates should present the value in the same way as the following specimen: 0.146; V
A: 5.5; V
